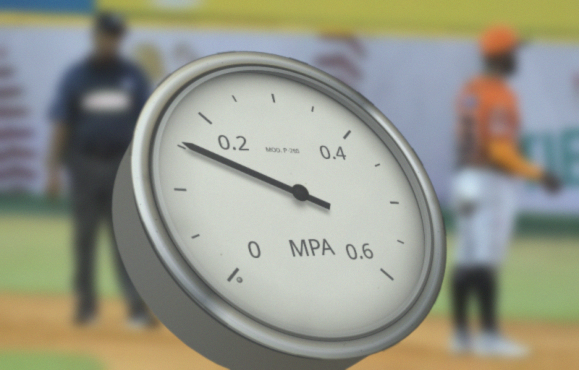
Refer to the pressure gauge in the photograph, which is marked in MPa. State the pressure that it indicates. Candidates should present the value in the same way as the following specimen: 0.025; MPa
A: 0.15; MPa
